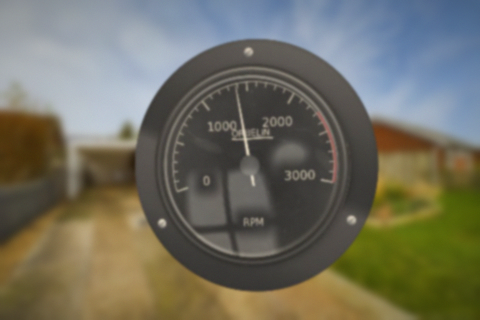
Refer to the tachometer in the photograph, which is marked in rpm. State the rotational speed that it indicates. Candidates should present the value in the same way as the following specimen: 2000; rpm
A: 1400; rpm
